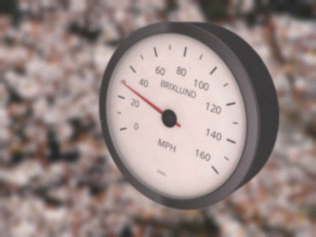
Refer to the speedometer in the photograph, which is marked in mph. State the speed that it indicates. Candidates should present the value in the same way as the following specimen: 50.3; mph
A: 30; mph
